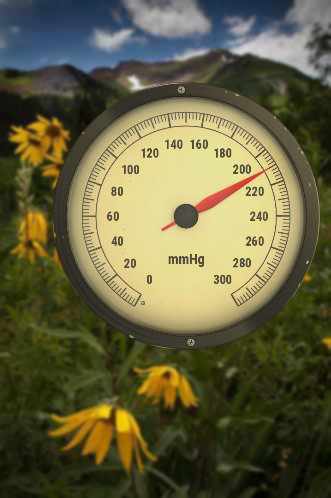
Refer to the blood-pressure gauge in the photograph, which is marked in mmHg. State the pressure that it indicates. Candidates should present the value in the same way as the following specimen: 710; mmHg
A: 210; mmHg
